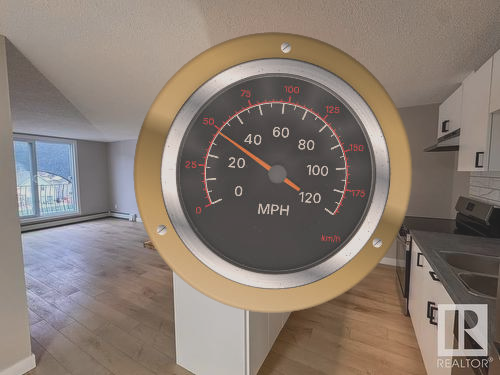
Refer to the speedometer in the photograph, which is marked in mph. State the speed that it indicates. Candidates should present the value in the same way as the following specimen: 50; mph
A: 30; mph
